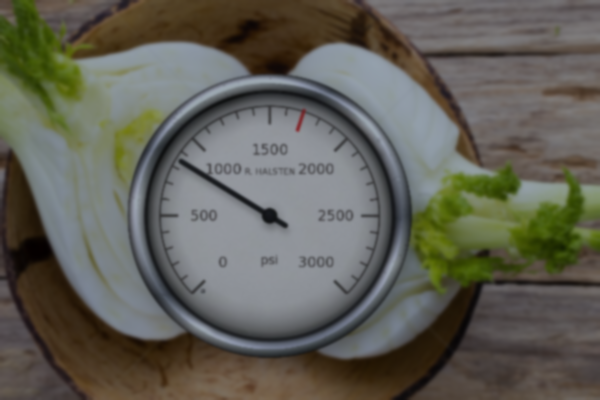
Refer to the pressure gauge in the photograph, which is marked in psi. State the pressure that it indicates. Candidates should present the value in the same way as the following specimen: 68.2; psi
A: 850; psi
